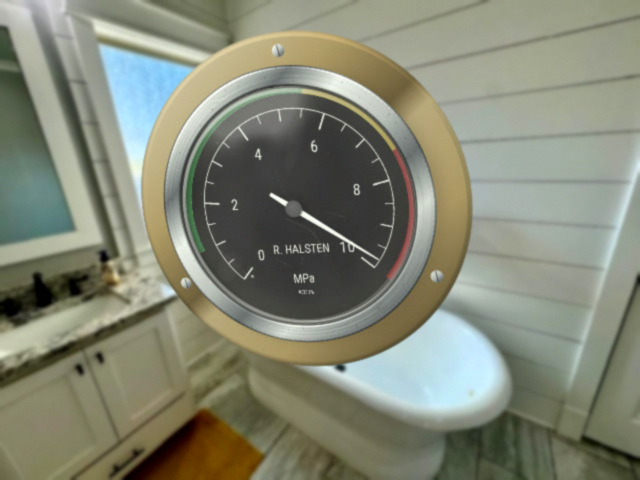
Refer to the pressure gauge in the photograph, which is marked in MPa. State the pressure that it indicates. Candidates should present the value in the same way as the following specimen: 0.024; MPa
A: 9.75; MPa
